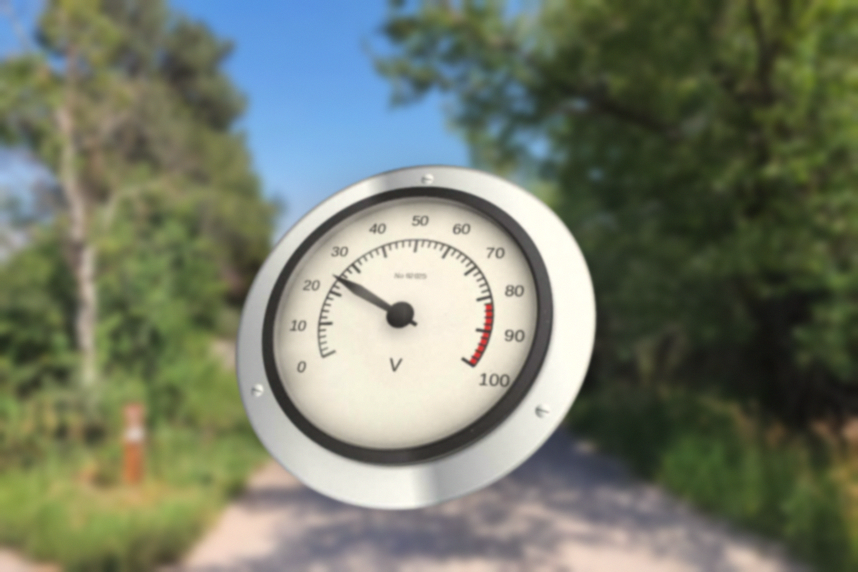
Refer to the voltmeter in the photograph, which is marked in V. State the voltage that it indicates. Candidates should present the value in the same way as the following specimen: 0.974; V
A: 24; V
